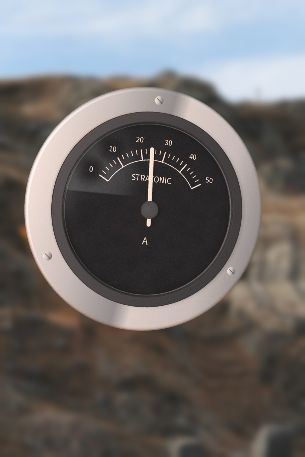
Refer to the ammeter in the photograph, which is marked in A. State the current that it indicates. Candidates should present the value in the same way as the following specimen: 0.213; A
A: 24; A
